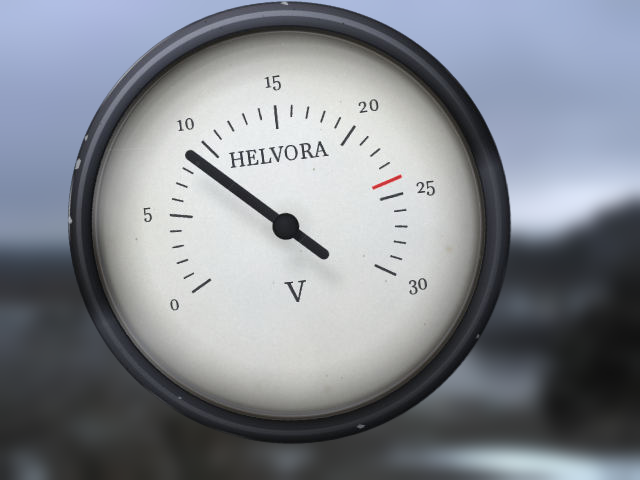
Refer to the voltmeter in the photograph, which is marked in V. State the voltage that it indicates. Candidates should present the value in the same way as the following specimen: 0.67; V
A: 9; V
